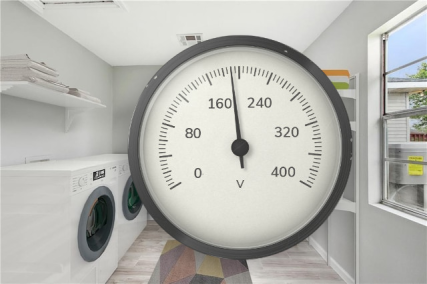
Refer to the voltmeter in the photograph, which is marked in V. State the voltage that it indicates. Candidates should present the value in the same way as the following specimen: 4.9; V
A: 190; V
